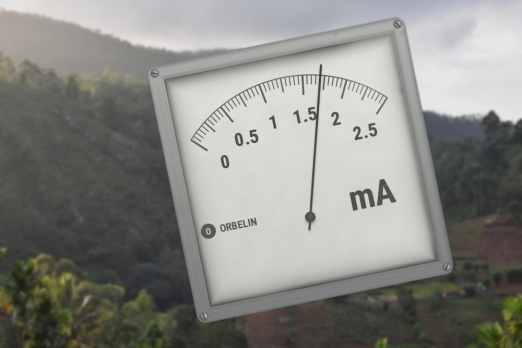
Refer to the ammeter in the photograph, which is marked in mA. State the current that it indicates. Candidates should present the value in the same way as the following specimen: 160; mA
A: 1.7; mA
